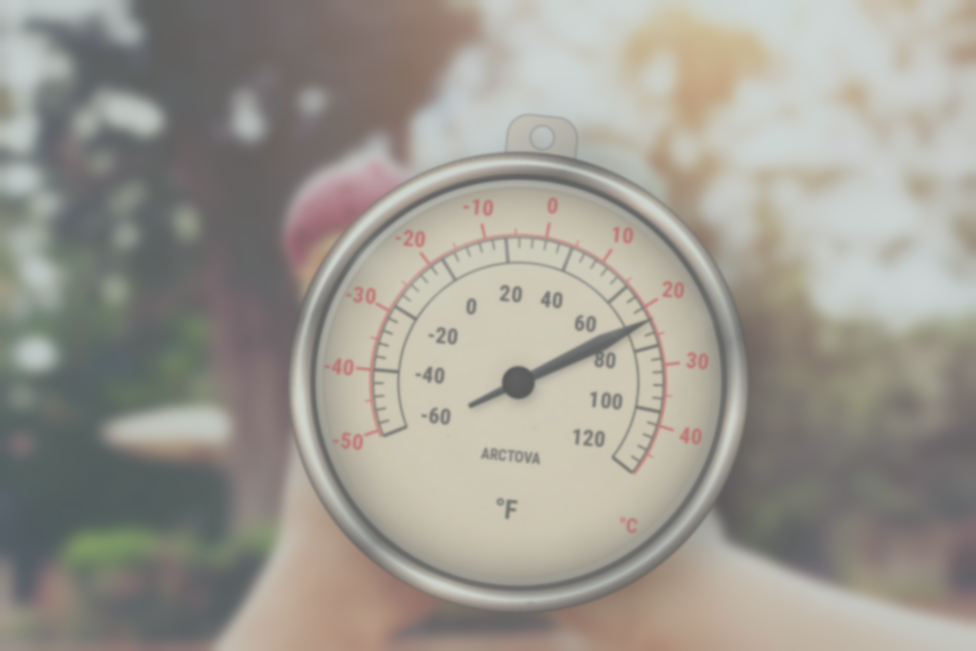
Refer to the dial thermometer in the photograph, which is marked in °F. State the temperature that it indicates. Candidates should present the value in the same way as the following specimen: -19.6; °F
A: 72; °F
